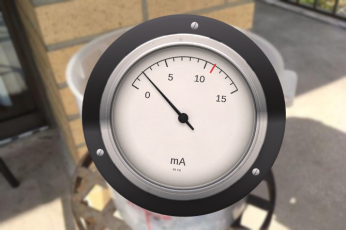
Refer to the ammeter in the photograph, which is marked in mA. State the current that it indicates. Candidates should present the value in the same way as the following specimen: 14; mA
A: 2; mA
